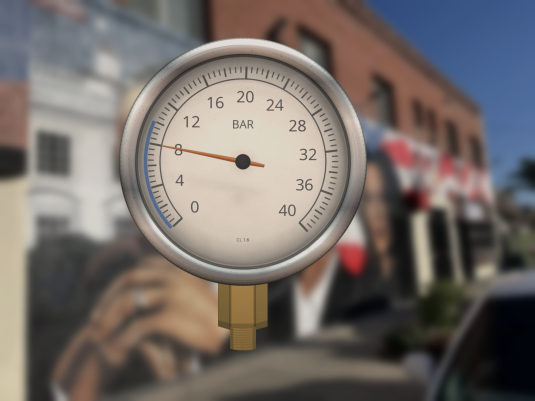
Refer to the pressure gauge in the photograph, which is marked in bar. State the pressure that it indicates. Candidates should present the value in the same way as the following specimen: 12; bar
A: 8; bar
